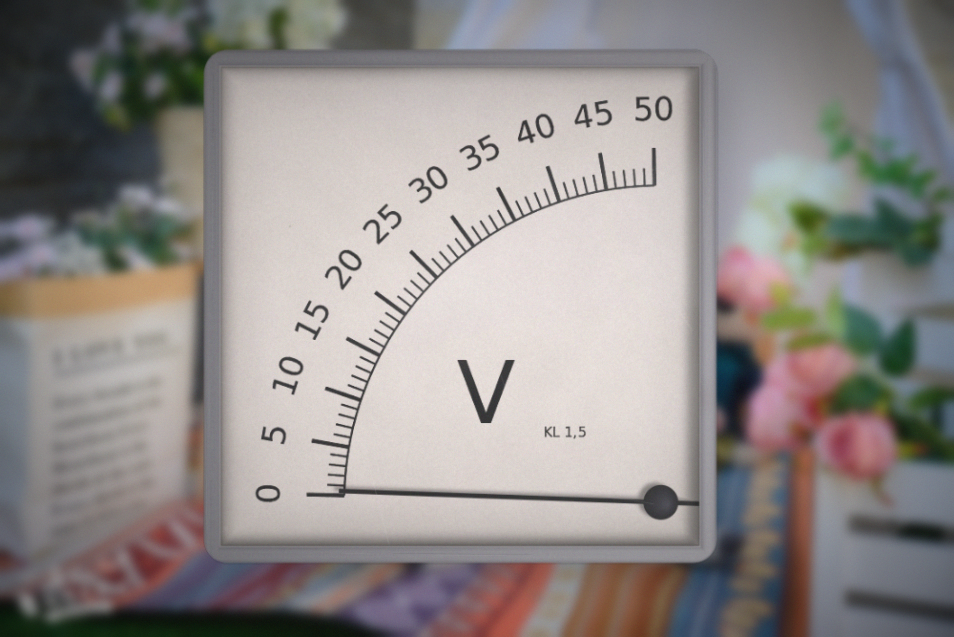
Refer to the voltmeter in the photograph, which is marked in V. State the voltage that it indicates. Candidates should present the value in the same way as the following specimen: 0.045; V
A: 0.5; V
